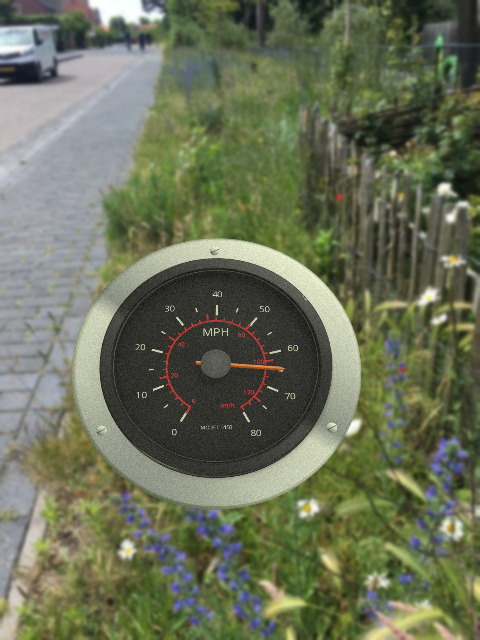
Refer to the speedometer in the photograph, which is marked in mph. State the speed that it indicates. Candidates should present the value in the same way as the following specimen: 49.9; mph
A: 65; mph
